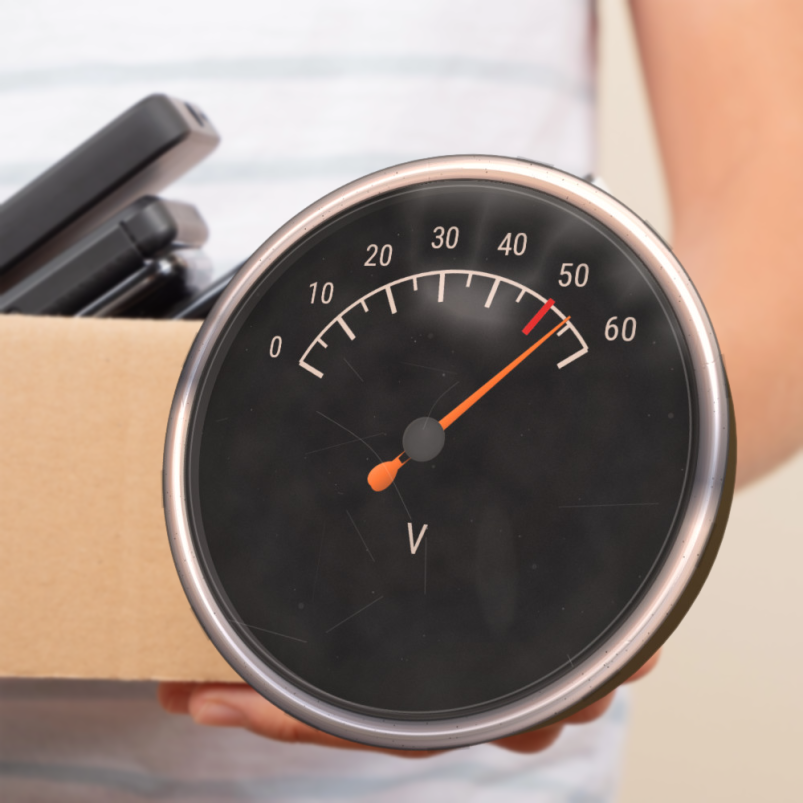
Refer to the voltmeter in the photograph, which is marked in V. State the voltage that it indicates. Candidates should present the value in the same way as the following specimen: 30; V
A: 55; V
